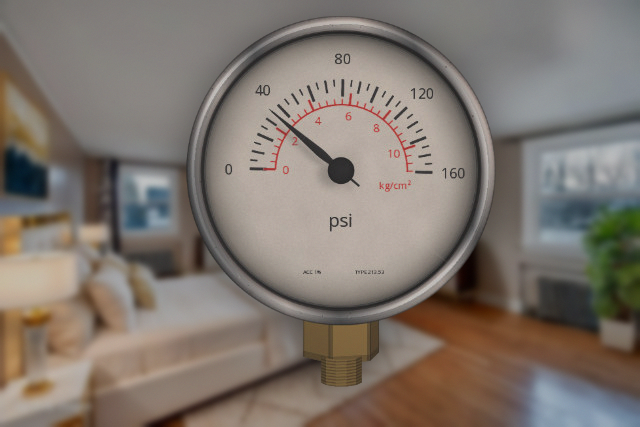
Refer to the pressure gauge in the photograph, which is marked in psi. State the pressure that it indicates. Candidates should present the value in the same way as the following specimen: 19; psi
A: 35; psi
